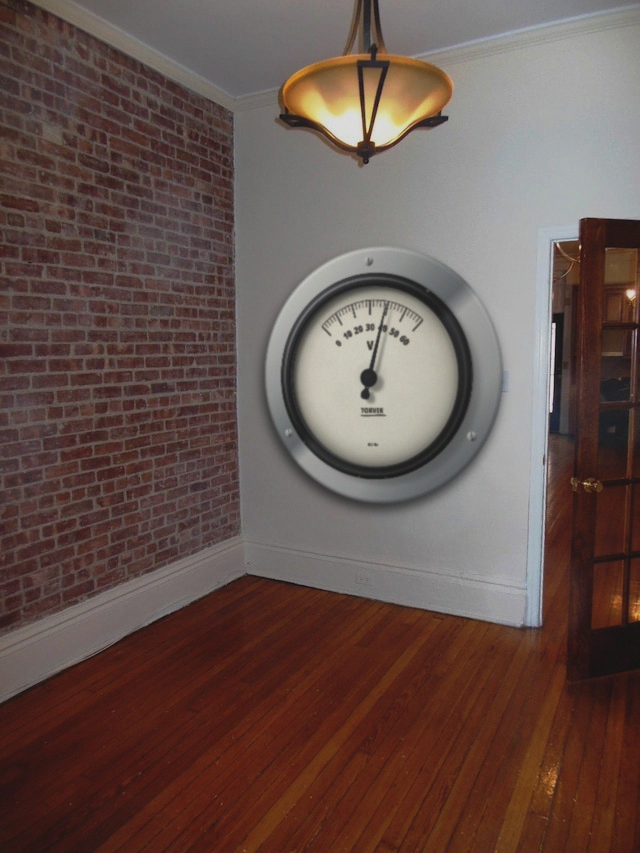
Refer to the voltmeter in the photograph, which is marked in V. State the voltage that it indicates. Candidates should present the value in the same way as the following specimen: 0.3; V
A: 40; V
